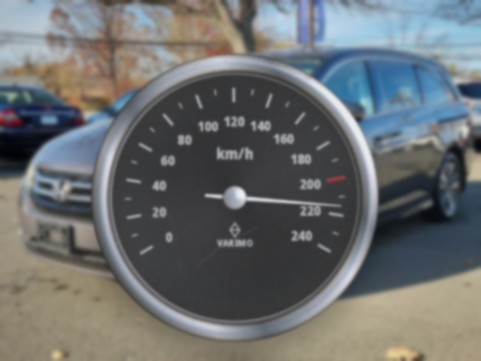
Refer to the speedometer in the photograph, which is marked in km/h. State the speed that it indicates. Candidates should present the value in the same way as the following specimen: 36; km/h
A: 215; km/h
